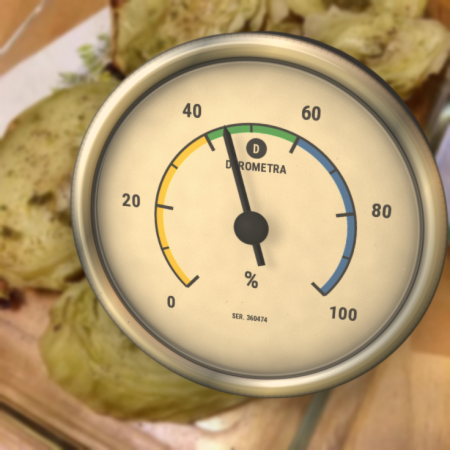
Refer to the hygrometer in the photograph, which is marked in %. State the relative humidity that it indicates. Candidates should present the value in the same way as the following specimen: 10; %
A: 45; %
